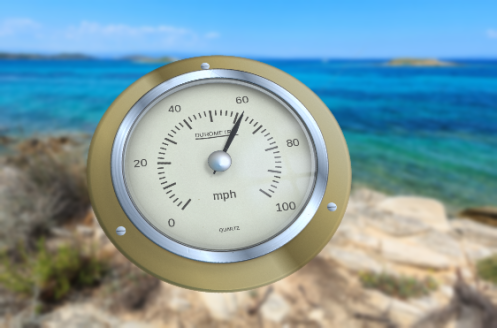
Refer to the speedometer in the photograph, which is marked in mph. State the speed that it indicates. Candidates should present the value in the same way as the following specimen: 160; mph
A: 62; mph
